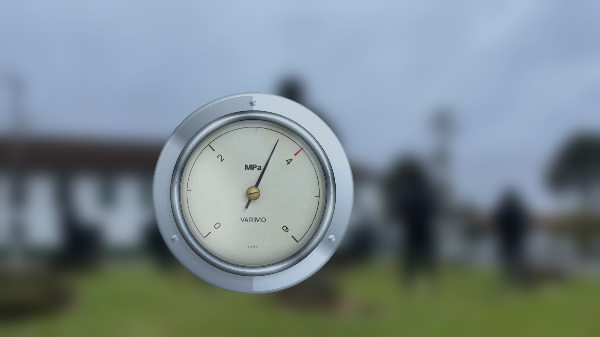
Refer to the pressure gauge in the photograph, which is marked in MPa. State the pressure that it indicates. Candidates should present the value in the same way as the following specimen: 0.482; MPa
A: 3.5; MPa
